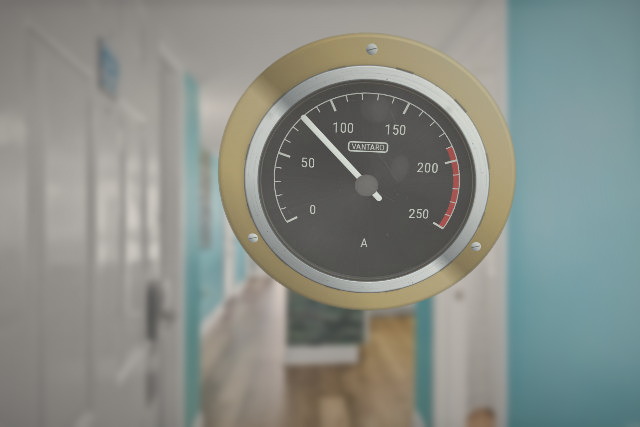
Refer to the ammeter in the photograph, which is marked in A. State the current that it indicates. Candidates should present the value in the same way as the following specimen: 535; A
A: 80; A
